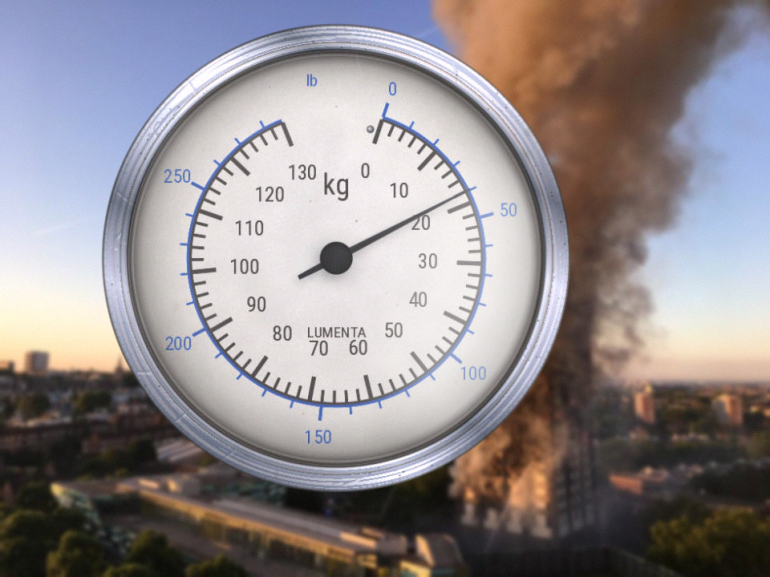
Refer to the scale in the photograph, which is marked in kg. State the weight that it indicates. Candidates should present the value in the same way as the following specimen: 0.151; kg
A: 18; kg
